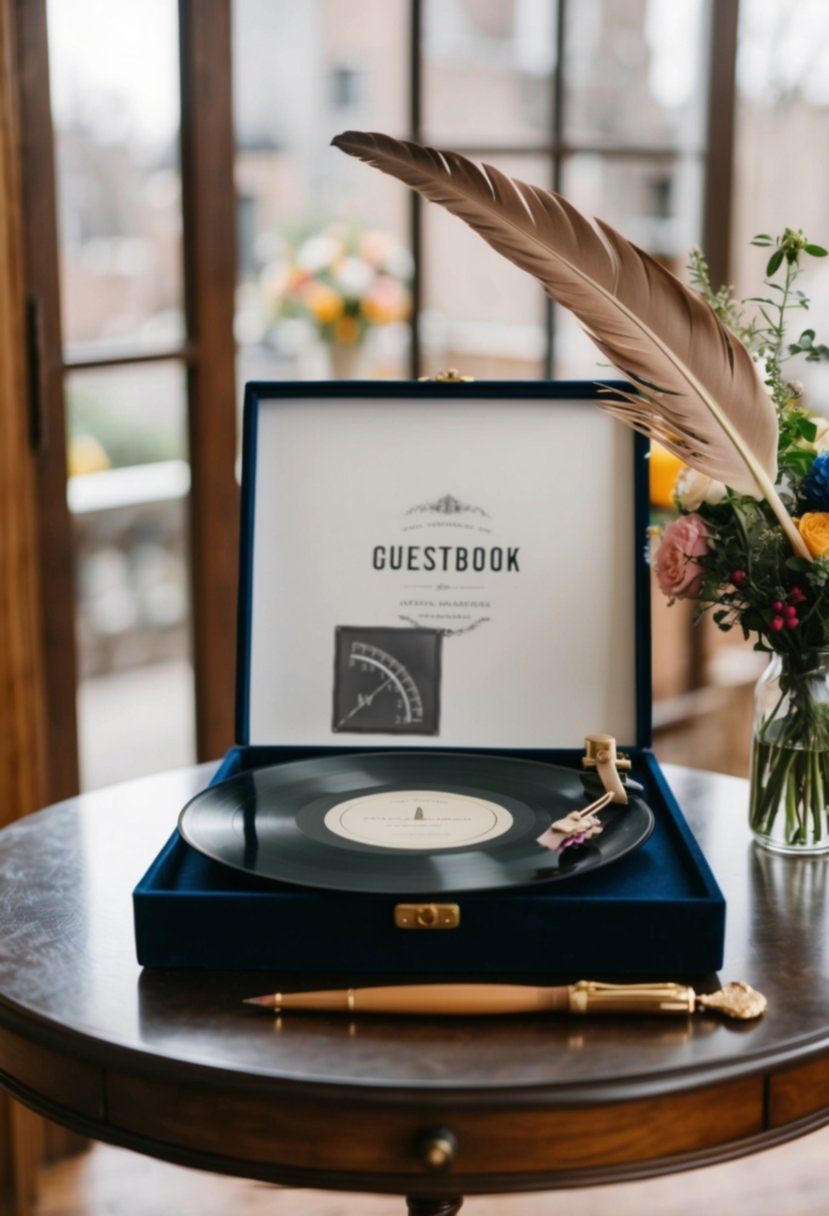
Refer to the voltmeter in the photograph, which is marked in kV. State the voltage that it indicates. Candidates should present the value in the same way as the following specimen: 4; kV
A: 1.25; kV
